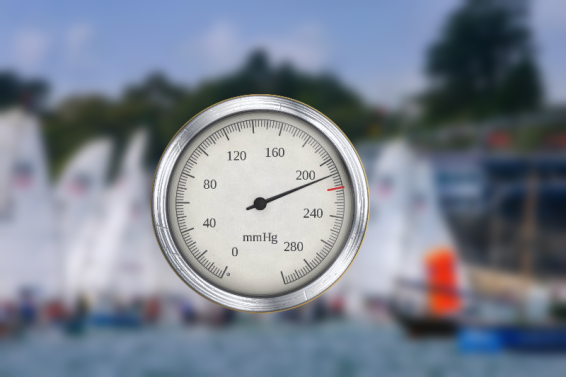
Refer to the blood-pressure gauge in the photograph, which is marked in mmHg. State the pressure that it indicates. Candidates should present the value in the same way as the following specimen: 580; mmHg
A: 210; mmHg
